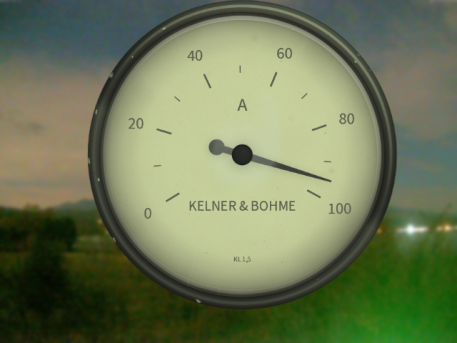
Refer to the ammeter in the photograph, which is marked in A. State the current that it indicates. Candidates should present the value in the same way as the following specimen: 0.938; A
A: 95; A
